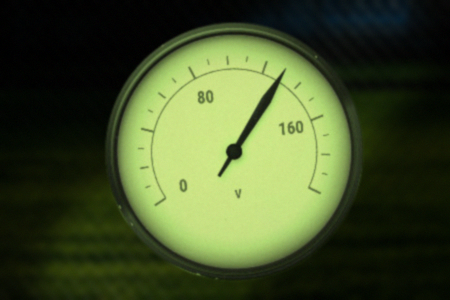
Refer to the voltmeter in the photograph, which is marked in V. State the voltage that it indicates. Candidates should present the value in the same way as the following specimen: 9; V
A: 130; V
